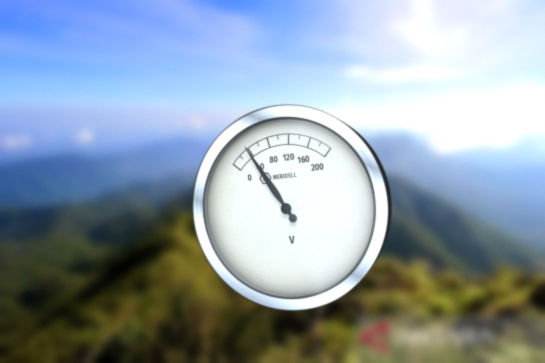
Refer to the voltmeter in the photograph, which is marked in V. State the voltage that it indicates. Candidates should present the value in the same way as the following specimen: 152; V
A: 40; V
